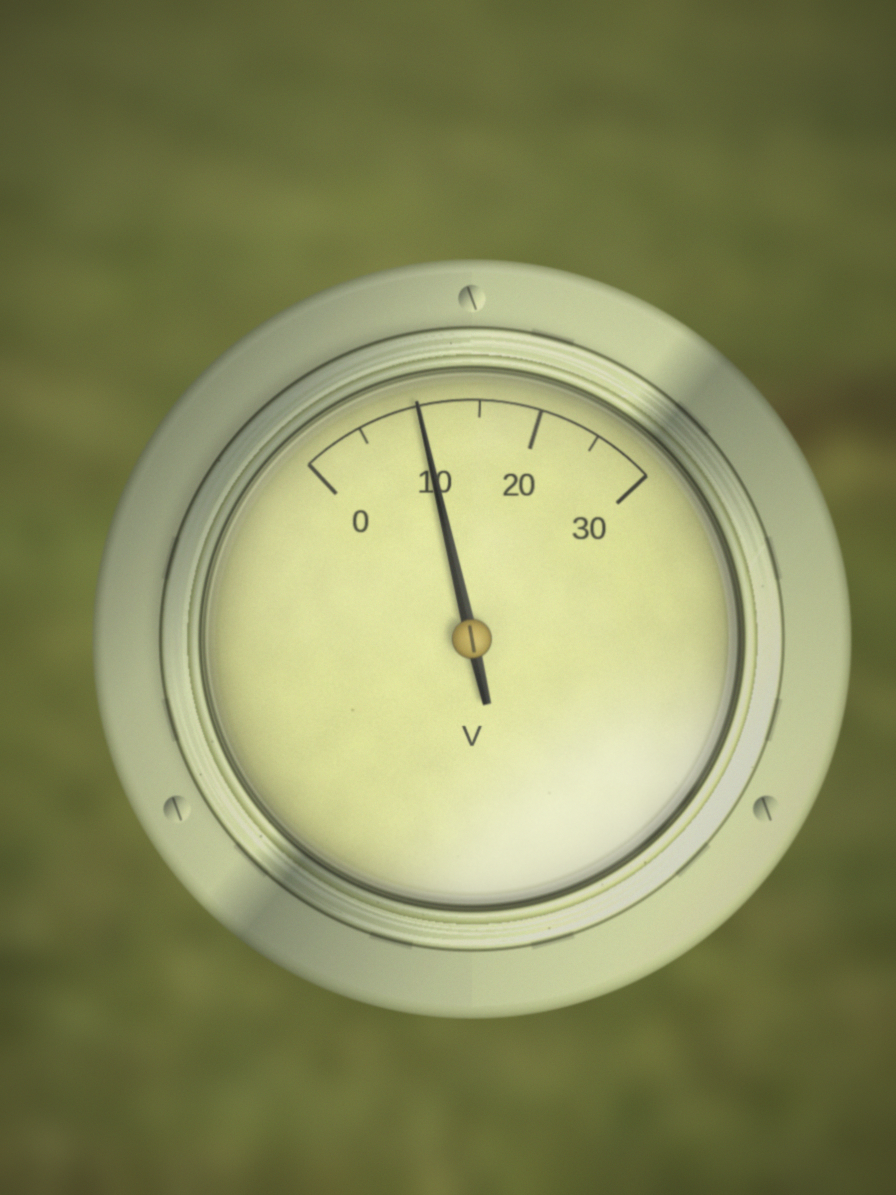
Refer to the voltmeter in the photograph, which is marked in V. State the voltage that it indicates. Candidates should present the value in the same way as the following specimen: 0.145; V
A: 10; V
